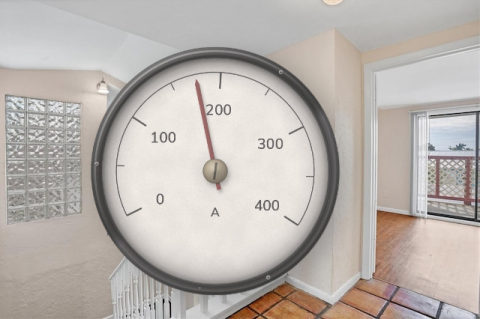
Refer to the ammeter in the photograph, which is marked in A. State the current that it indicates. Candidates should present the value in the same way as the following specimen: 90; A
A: 175; A
